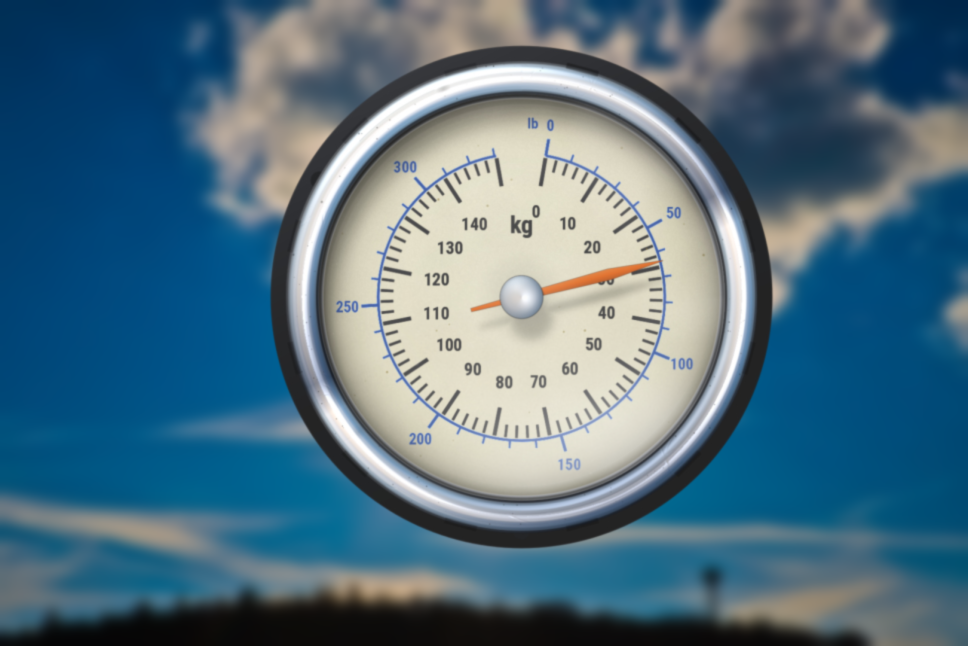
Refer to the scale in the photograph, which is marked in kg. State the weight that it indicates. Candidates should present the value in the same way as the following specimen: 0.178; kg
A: 29; kg
